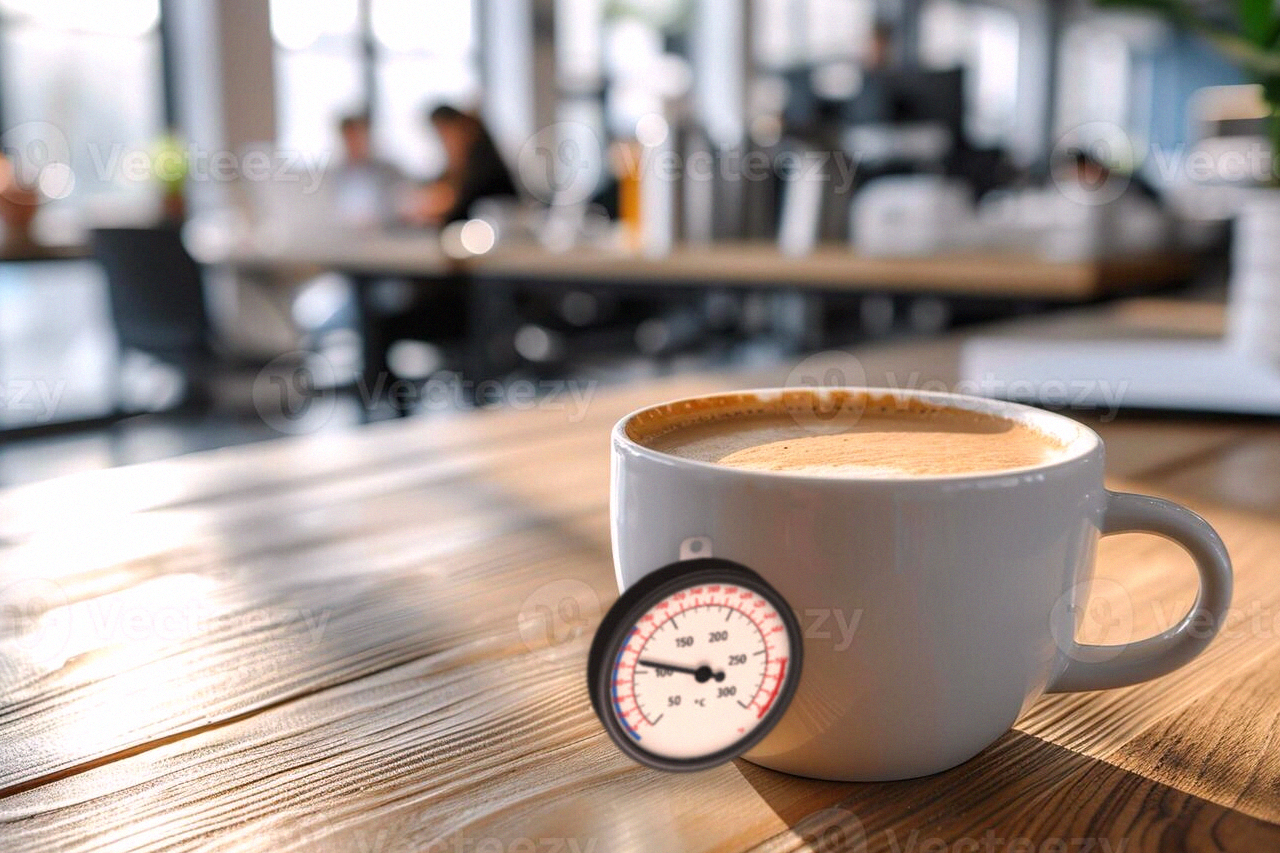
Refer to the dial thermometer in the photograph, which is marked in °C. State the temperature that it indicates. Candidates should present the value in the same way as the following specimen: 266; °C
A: 110; °C
